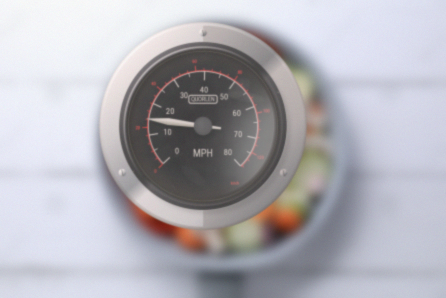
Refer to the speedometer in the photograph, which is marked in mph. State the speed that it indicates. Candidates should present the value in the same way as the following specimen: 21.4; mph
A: 15; mph
